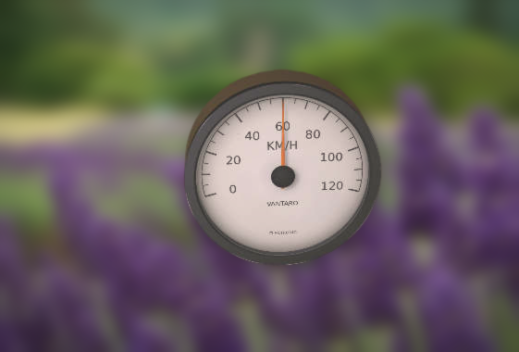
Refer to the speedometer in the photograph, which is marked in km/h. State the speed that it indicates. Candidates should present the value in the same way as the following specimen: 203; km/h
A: 60; km/h
